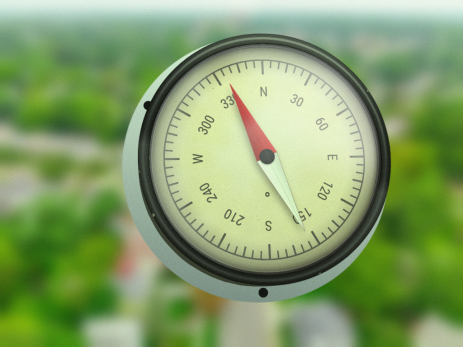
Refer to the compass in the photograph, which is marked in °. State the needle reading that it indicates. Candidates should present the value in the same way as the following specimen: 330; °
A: 335; °
